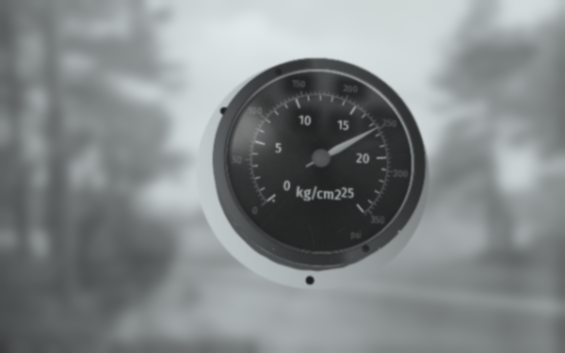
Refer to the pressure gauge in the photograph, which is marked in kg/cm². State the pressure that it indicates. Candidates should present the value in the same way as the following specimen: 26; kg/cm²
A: 17.5; kg/cm²
